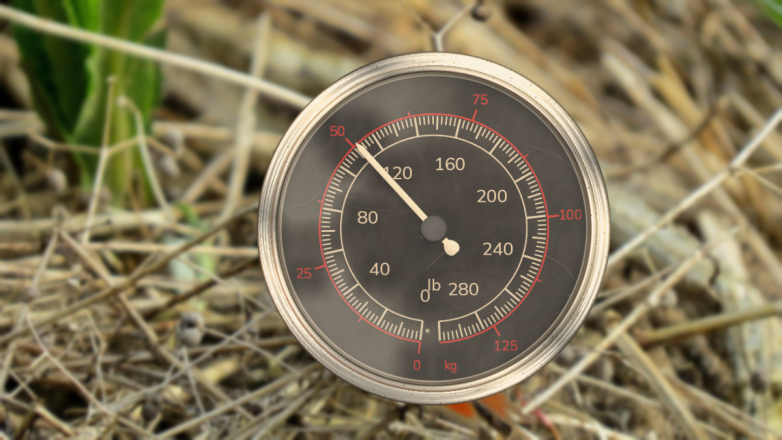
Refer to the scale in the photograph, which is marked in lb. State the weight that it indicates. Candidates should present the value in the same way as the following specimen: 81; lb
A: 112; lb
